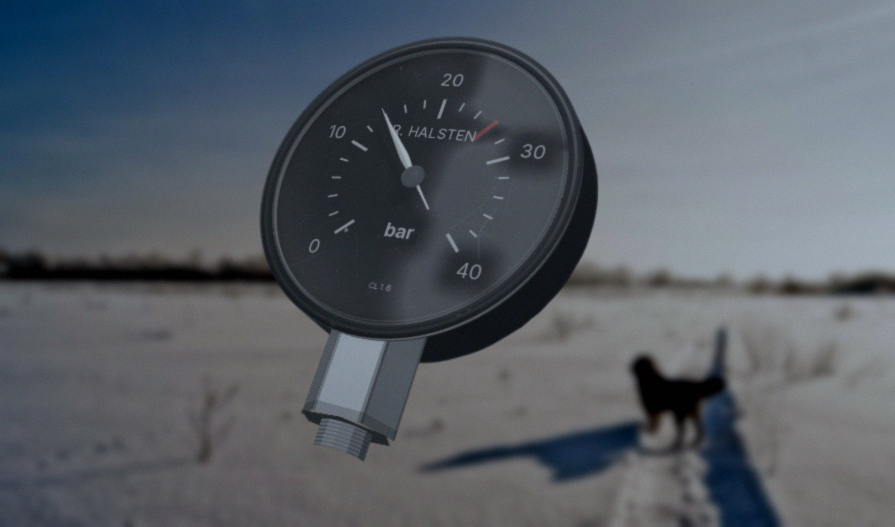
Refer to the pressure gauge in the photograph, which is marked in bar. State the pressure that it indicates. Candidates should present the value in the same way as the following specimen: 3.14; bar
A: 14; bar
